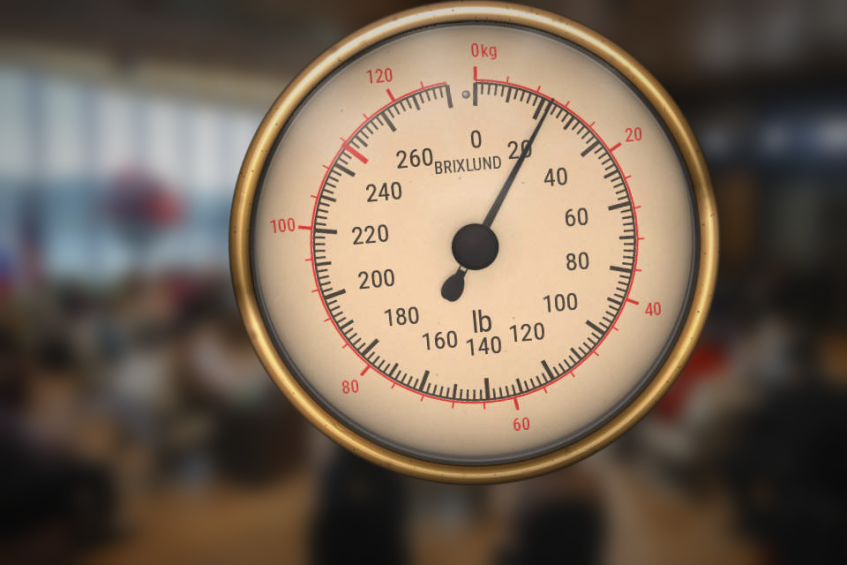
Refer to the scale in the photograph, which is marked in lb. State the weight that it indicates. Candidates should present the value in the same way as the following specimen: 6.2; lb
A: 22; lb
